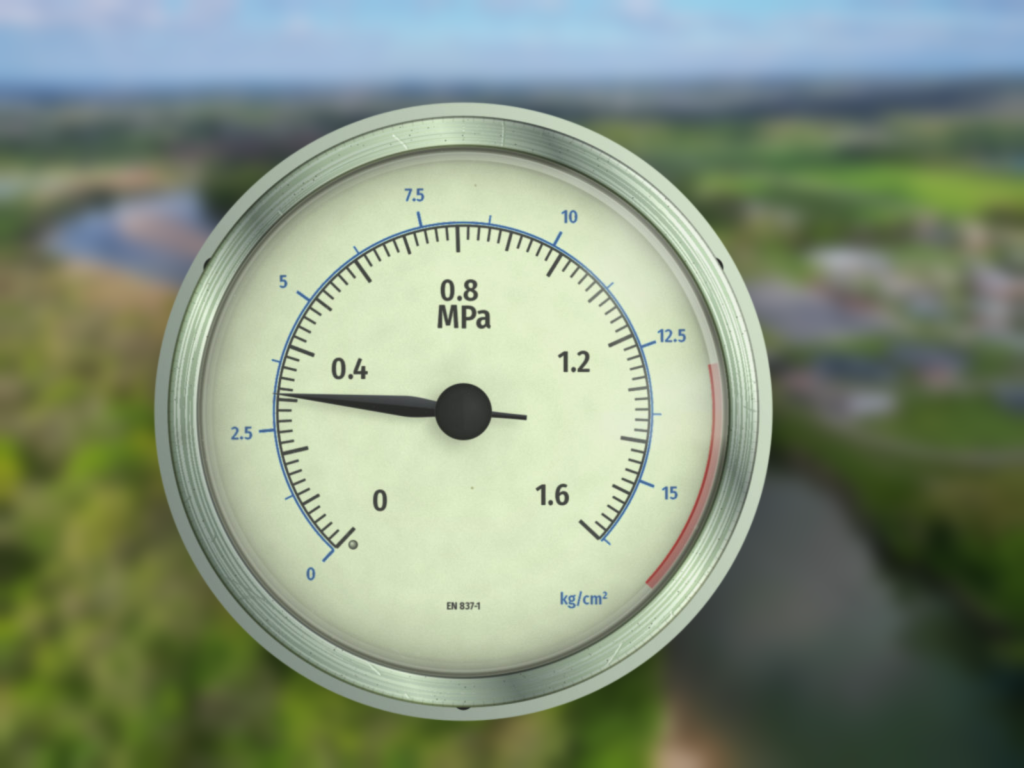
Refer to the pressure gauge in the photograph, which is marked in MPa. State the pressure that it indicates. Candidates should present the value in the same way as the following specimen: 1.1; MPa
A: 0.31; MPa
